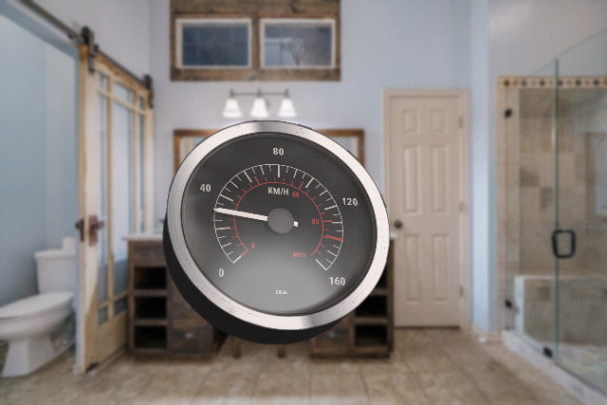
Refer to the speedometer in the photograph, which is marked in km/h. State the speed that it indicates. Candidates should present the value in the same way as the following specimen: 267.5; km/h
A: 30; km/h
